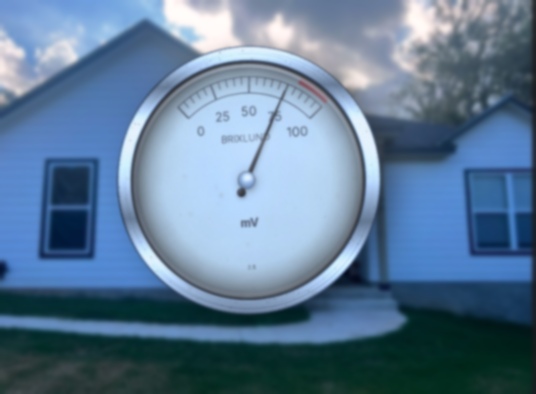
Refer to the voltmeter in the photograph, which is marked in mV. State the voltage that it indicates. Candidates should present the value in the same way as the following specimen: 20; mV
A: 75; mV
